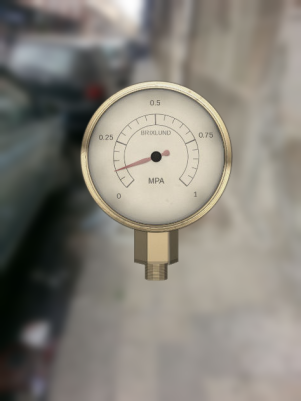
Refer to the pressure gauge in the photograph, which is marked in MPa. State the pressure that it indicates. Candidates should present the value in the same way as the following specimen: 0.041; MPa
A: 0.1; MPa
